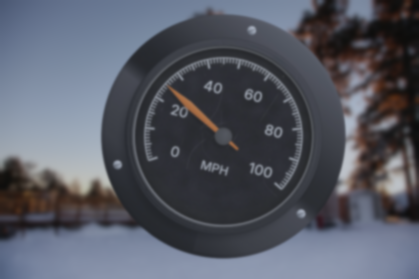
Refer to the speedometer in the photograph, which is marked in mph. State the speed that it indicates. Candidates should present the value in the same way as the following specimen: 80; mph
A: 25; mph
